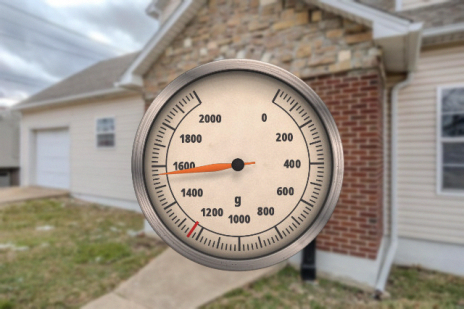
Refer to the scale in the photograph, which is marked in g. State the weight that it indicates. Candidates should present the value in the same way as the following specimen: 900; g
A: 1560; g
